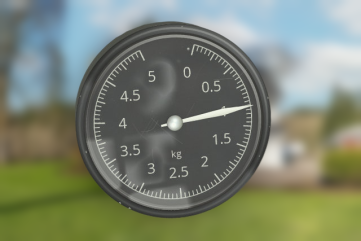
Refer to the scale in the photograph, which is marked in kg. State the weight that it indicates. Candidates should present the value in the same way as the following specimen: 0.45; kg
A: 1; kg
